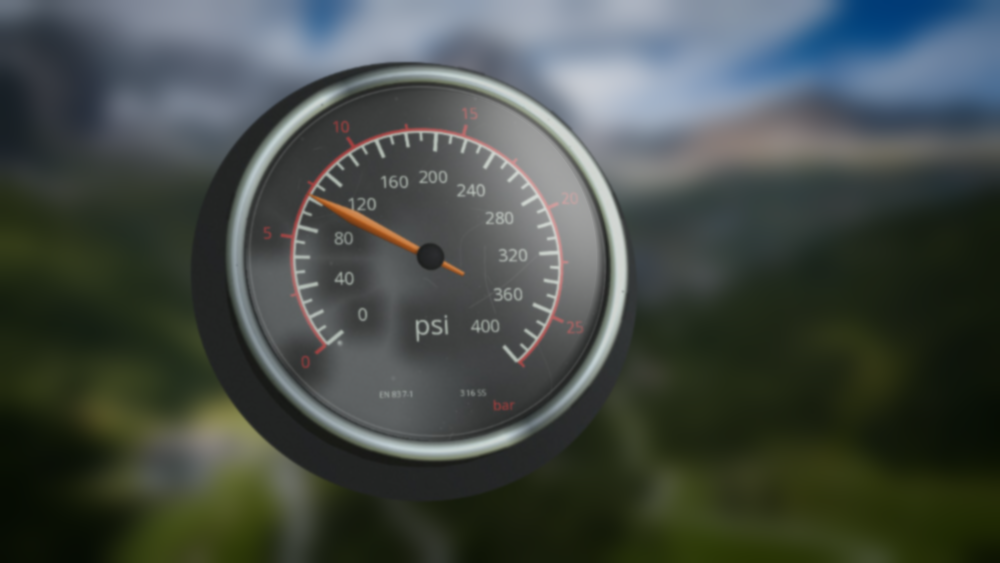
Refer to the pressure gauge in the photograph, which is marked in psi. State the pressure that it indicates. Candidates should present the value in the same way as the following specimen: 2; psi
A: 100; psi
